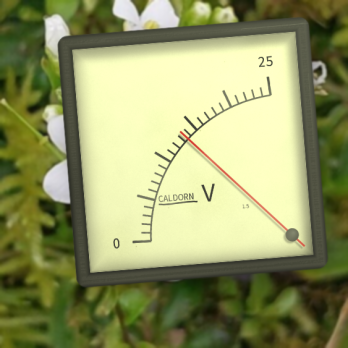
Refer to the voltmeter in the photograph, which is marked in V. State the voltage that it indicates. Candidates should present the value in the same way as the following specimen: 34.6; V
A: 13.5; V
